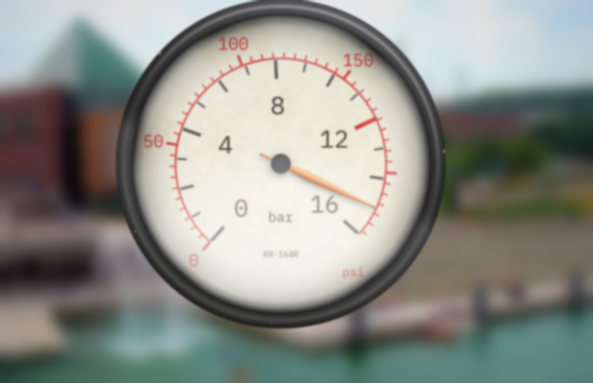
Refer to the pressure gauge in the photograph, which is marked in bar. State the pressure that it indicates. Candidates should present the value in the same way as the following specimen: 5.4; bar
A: 15; bar
